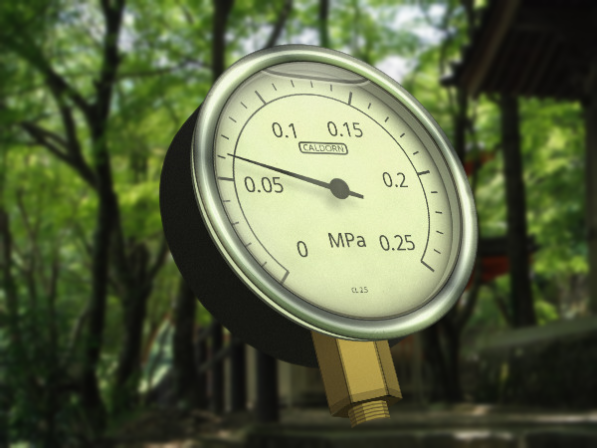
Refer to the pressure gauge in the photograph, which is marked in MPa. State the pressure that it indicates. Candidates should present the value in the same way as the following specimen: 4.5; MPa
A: 0.06; MPa
